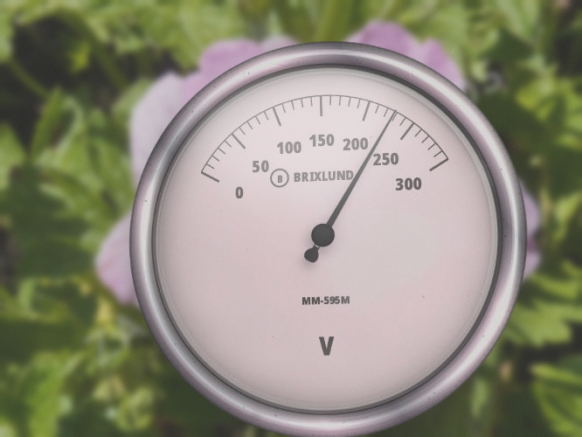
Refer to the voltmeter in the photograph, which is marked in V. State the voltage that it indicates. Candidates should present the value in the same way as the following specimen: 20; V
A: 230; V
